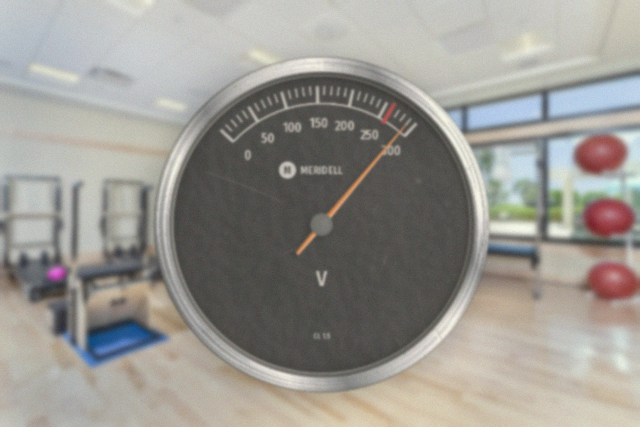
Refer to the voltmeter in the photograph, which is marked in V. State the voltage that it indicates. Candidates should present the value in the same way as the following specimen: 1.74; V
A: 290; V
